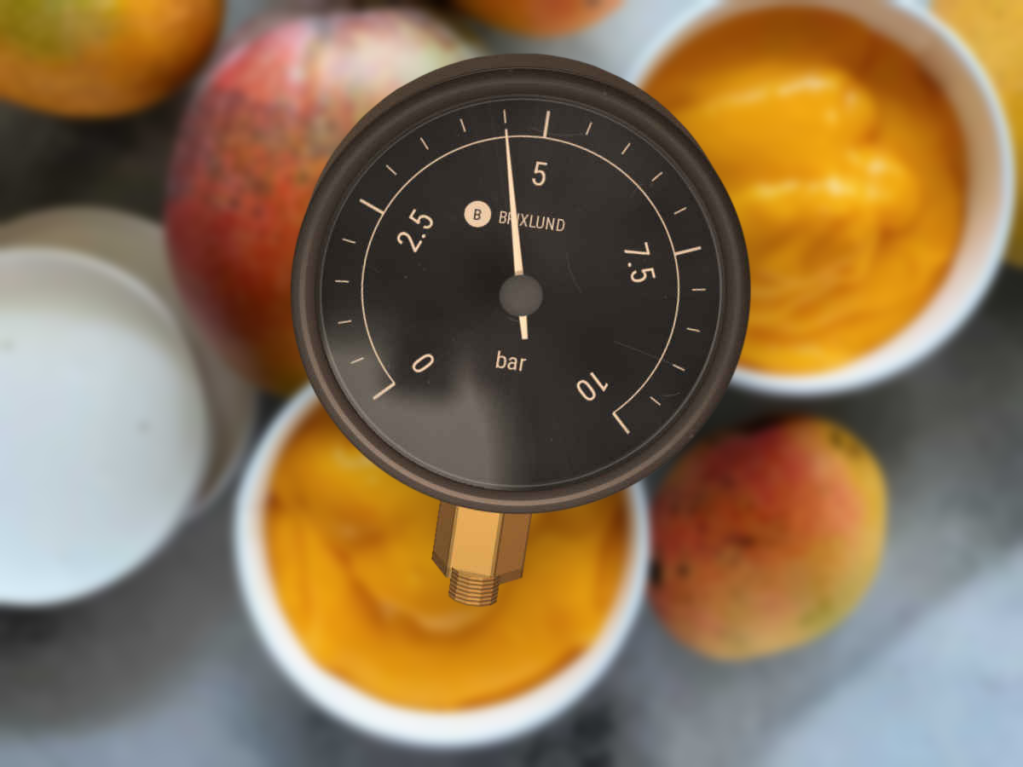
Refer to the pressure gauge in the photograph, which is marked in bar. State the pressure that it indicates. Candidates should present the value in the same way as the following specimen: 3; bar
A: 4.5; bar
